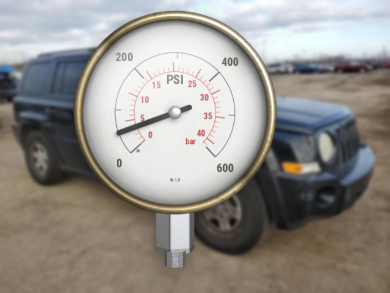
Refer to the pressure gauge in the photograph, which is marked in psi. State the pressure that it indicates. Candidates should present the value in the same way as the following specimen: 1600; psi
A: 50; psi
